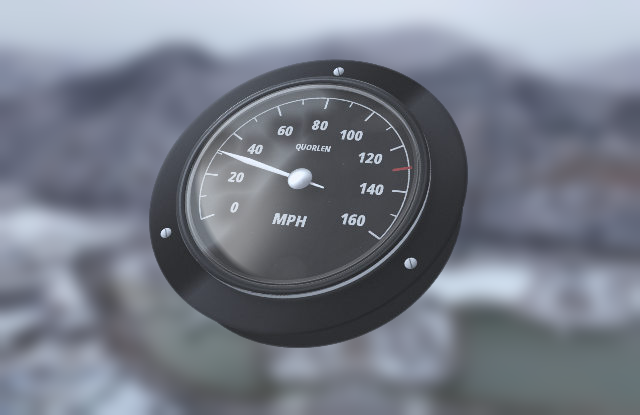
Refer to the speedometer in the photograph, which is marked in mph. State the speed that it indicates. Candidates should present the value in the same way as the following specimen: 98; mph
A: 30; mph
